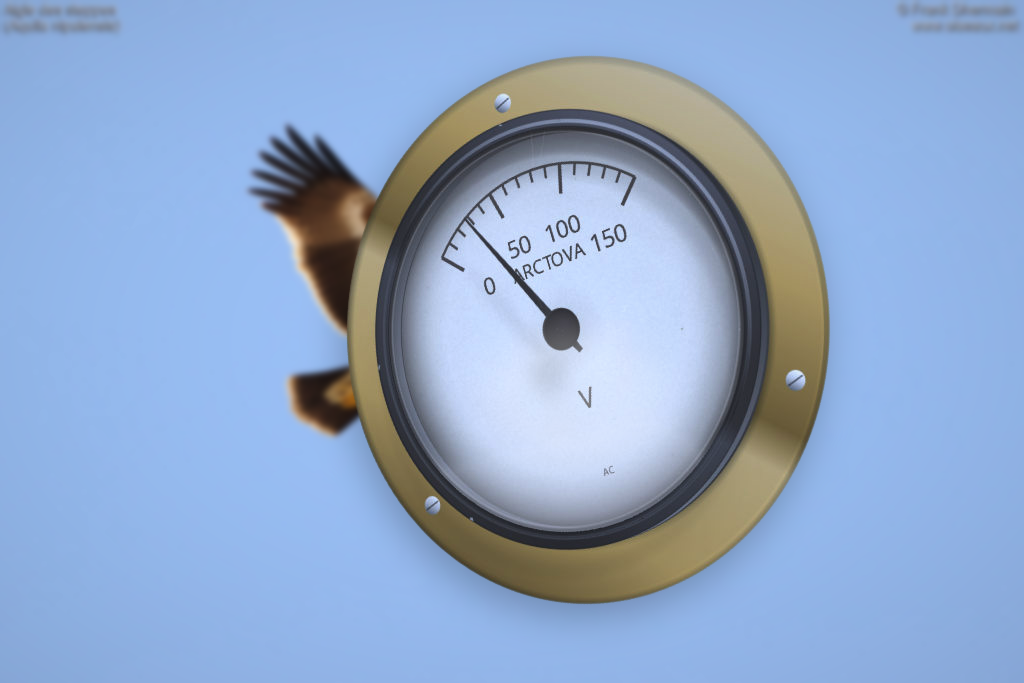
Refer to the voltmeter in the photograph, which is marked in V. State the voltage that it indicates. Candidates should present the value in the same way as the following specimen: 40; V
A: 30; V
